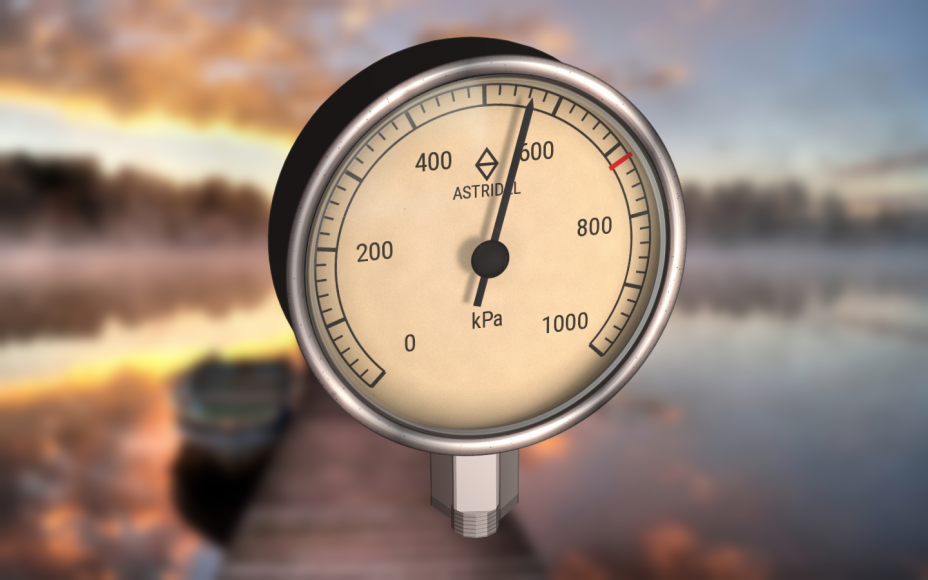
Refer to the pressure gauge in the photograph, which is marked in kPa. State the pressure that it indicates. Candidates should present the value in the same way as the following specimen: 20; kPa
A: 560; kPa
